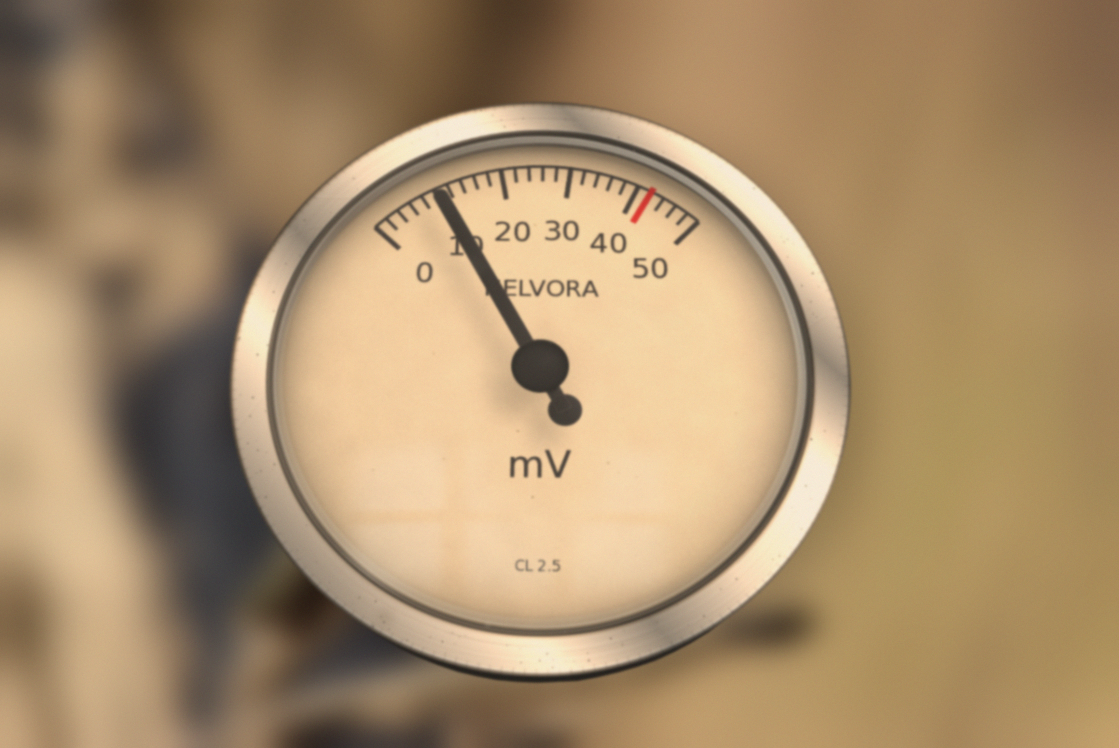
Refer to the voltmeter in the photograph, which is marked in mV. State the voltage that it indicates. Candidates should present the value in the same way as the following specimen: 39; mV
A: 10; mV
